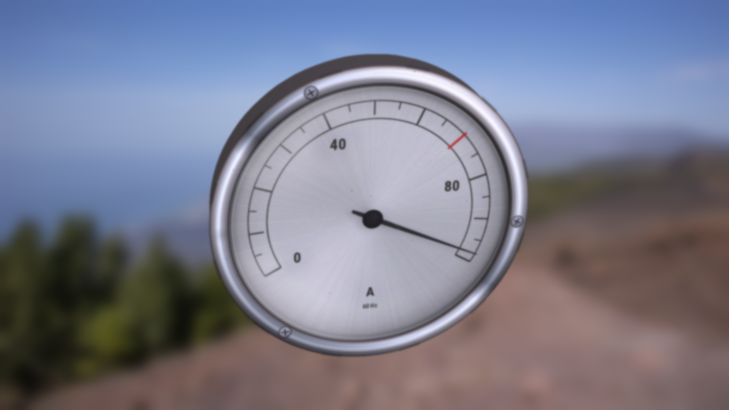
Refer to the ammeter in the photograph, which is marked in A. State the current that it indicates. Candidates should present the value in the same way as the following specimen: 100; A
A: 97.5; A
